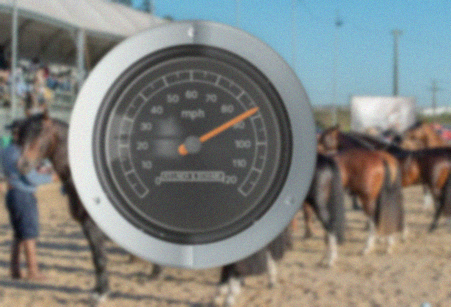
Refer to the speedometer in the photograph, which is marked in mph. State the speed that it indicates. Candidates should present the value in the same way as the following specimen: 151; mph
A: 87.5; mph
